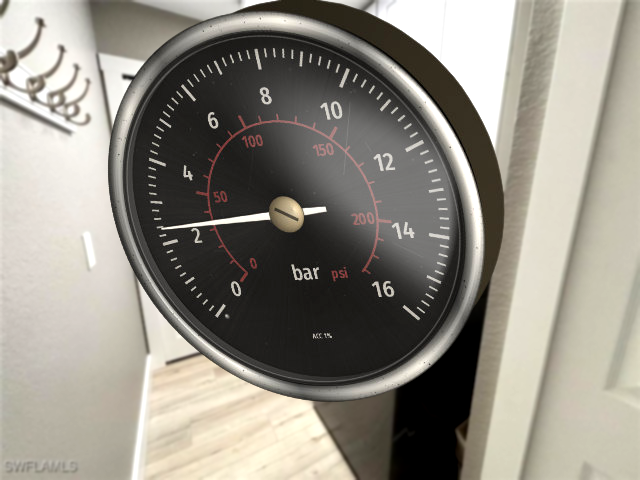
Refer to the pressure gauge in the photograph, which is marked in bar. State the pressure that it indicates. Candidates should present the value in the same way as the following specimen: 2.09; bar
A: 2.4; bar
